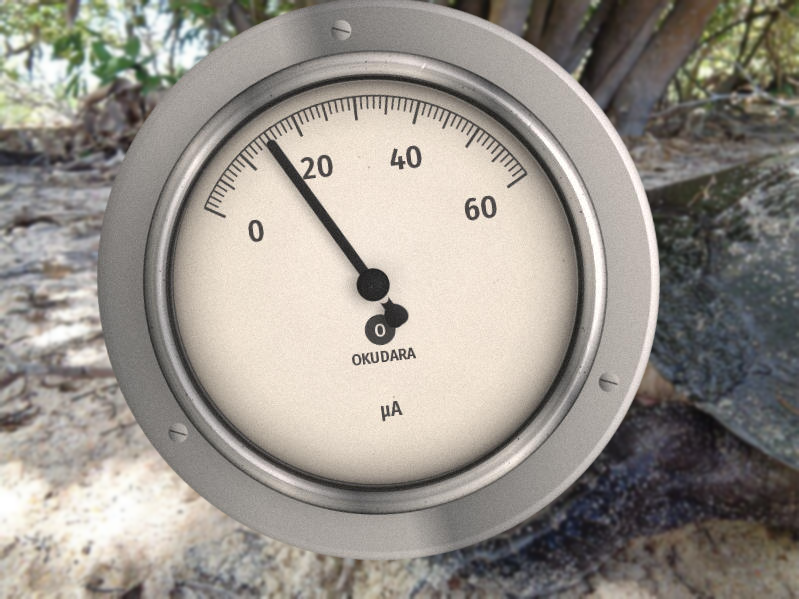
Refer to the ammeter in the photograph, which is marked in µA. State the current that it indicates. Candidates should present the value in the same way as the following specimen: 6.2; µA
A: 15; µA
